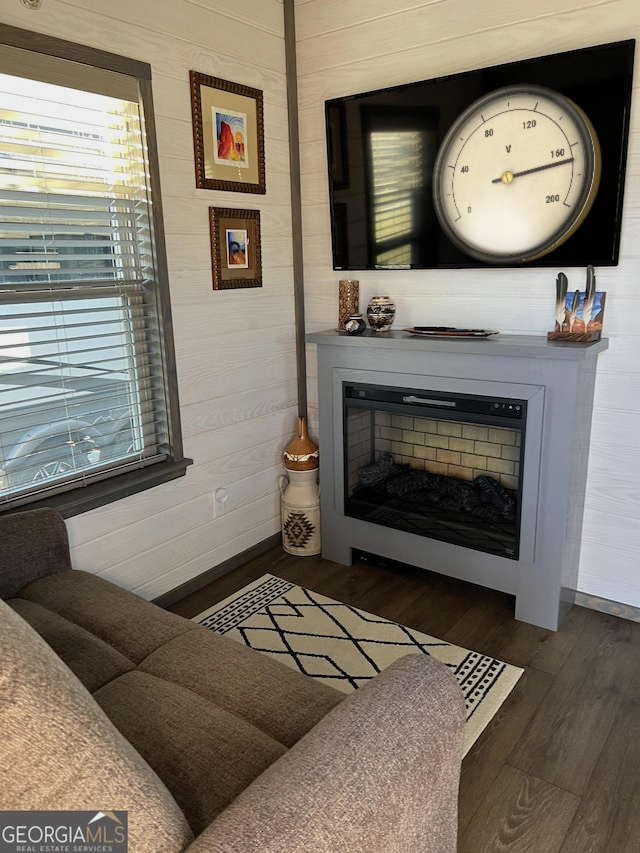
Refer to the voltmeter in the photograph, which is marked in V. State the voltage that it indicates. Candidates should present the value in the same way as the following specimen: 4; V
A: 170; V
